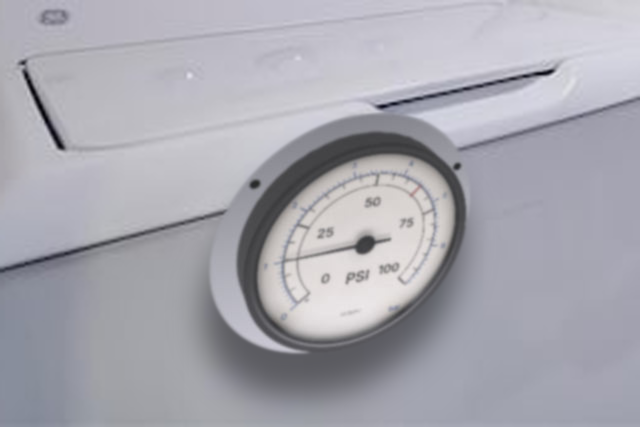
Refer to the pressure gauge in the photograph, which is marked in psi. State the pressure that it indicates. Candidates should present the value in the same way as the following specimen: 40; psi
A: 15; psi
